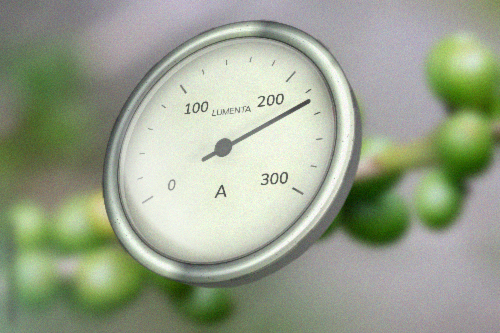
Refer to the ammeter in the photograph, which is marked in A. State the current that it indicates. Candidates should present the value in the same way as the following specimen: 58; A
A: 230; A
